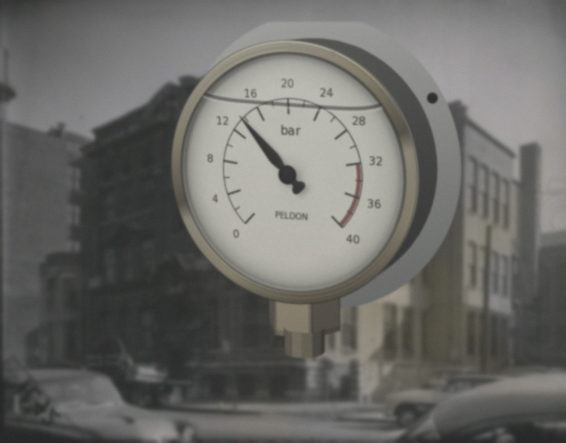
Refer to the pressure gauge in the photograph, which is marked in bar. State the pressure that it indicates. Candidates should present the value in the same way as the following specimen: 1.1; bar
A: 14; bar
